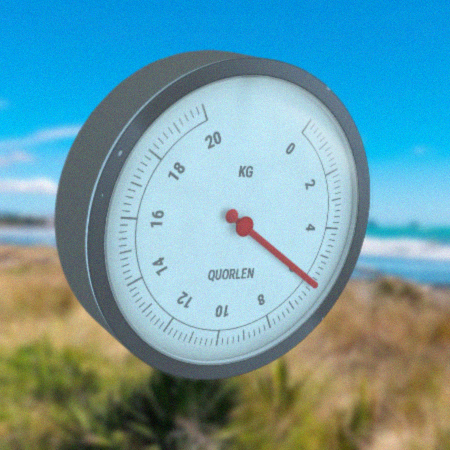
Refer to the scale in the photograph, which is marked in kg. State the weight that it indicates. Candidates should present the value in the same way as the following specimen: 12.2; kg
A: 6; kg
